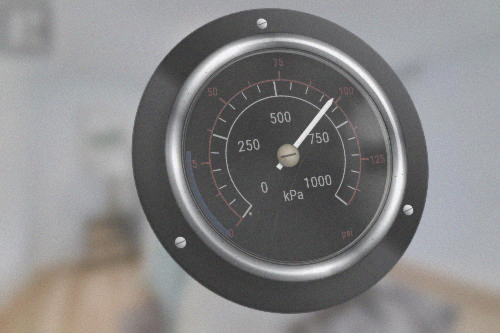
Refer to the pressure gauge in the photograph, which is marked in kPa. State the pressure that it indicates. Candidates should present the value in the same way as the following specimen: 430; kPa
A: 675; kPa
